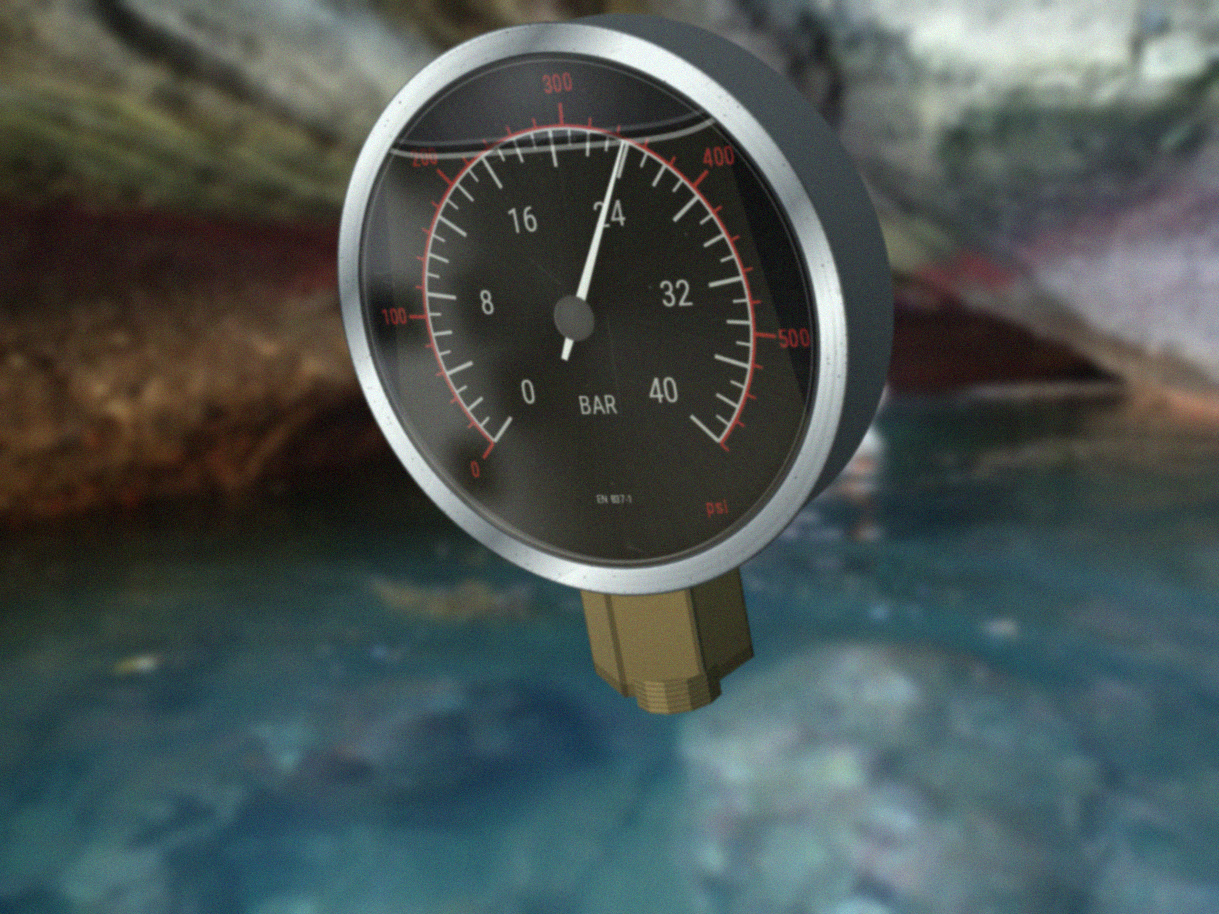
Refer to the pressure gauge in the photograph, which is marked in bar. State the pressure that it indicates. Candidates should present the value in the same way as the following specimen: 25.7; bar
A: 24; bar
